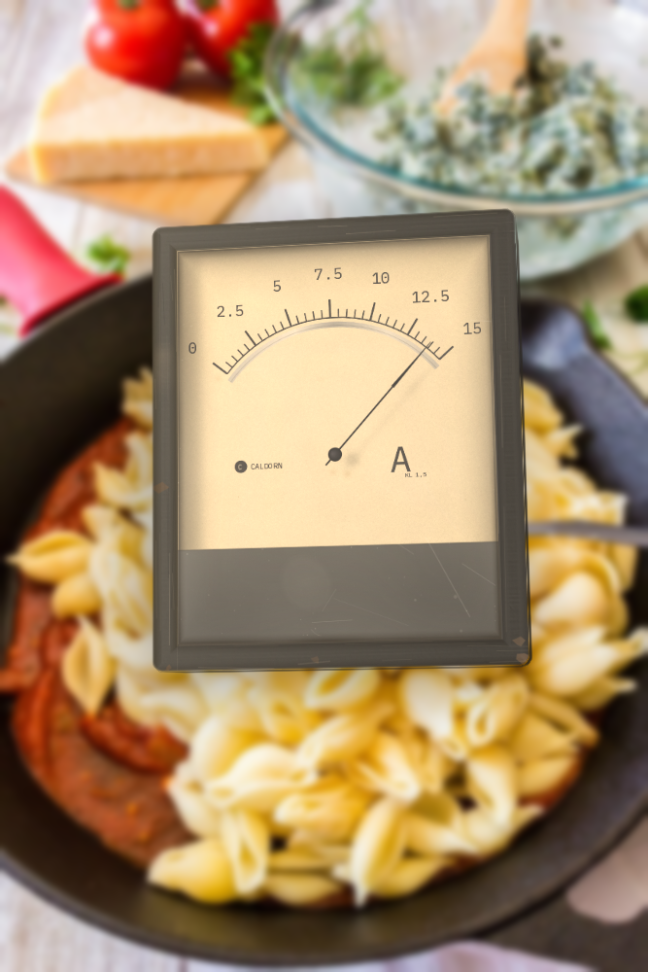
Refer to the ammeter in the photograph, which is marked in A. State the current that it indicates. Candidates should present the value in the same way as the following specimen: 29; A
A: 14; A
